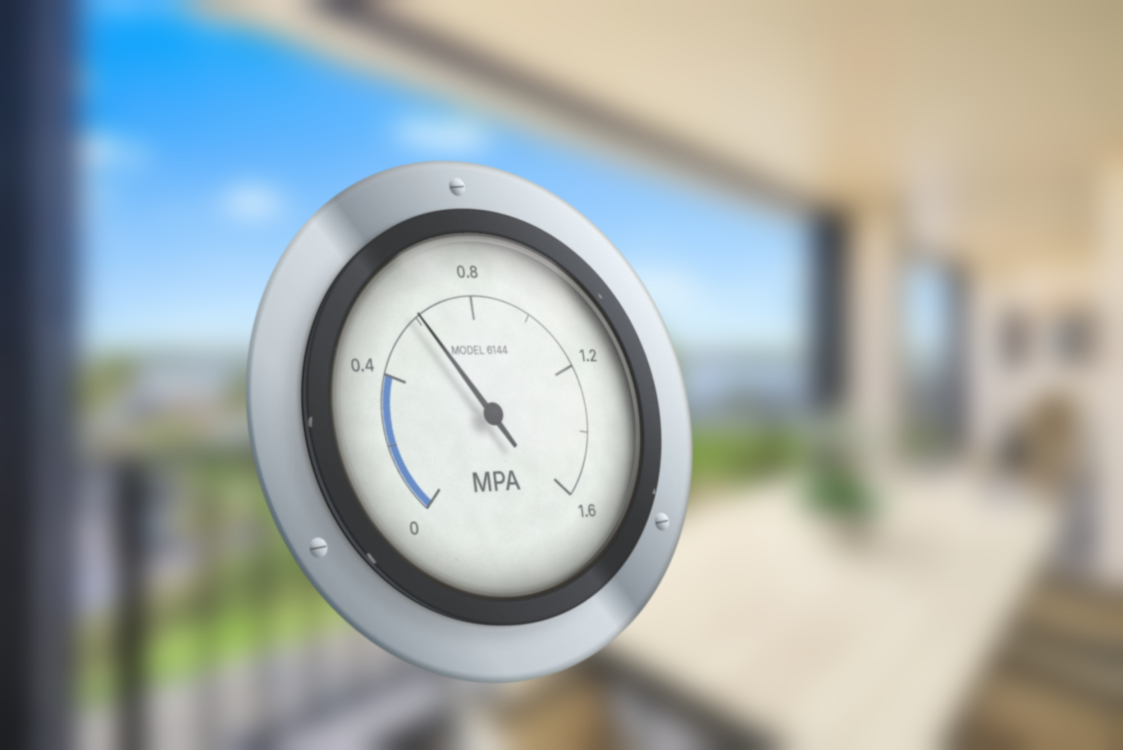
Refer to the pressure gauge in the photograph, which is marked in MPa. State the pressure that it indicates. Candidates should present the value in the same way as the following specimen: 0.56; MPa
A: 0.6; MPa
